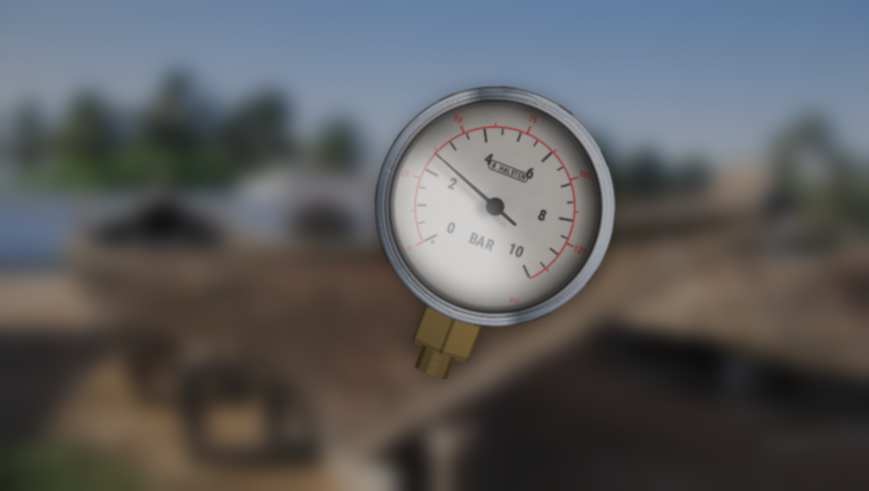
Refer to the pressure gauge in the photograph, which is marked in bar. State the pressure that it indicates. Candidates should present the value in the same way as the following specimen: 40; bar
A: 2.5; bar
